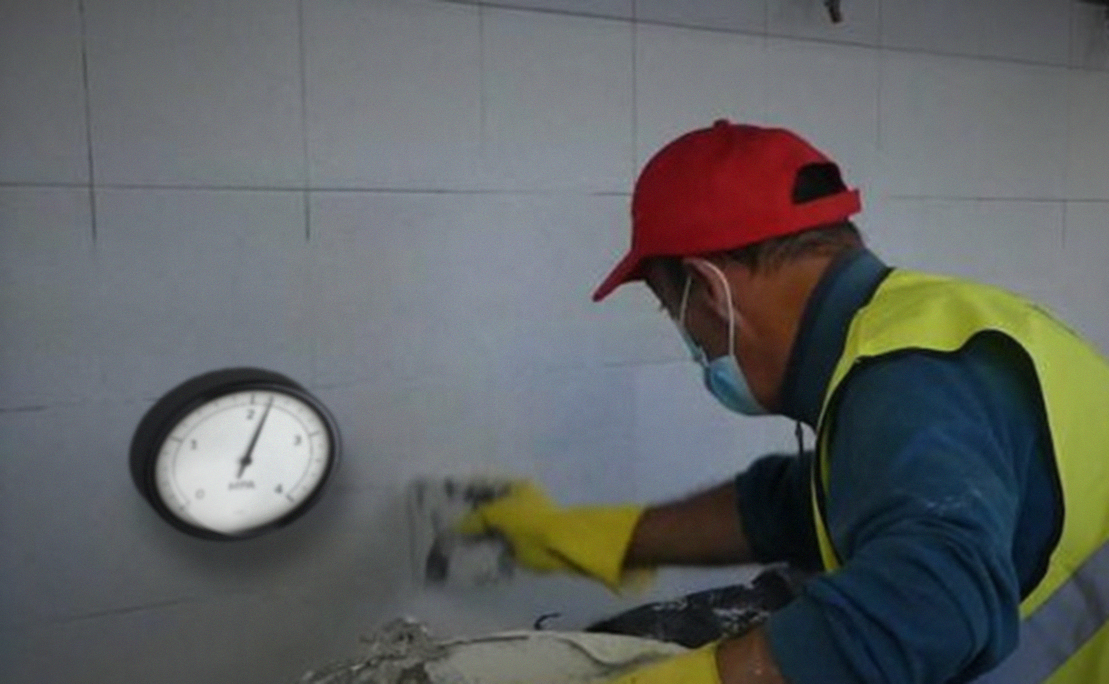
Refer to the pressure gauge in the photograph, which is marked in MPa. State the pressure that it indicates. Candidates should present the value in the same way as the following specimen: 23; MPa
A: 2.2; MPa
